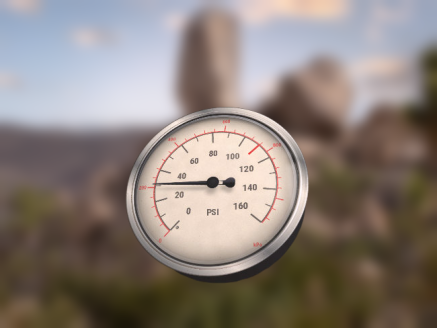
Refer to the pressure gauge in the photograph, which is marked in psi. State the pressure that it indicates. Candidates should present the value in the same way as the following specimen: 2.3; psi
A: 30; psi
